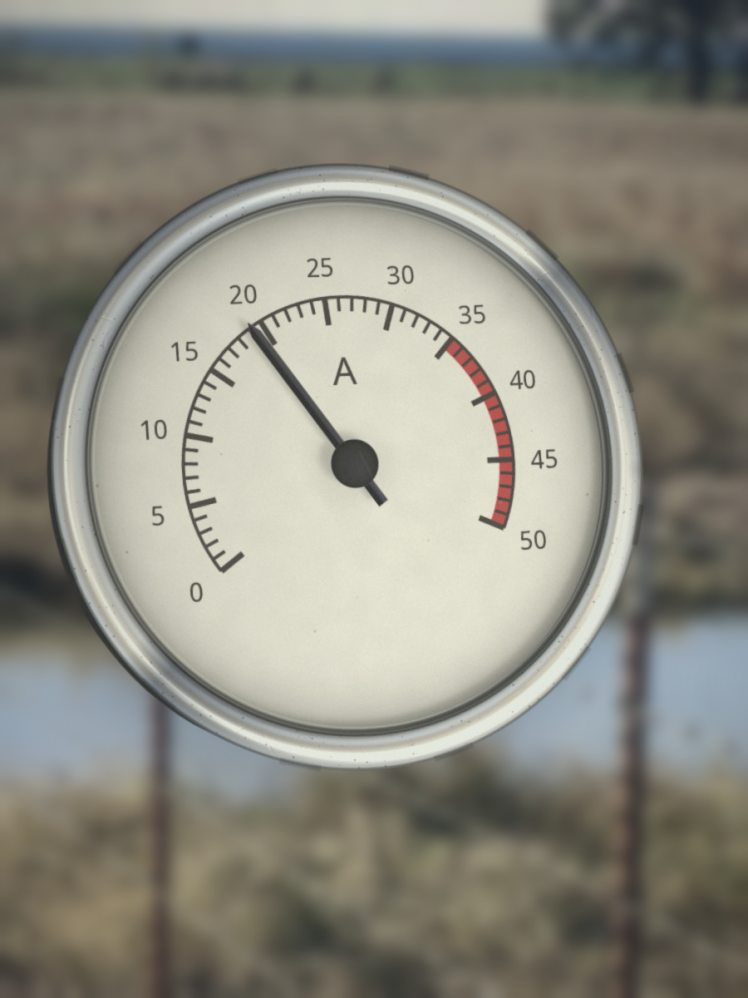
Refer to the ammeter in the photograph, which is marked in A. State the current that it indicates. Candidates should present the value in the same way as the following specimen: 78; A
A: 19; A
